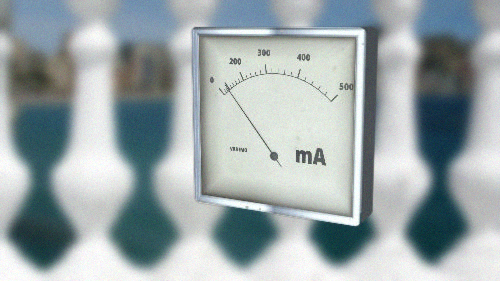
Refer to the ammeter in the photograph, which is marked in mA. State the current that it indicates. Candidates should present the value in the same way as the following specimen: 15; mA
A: 100; mA
